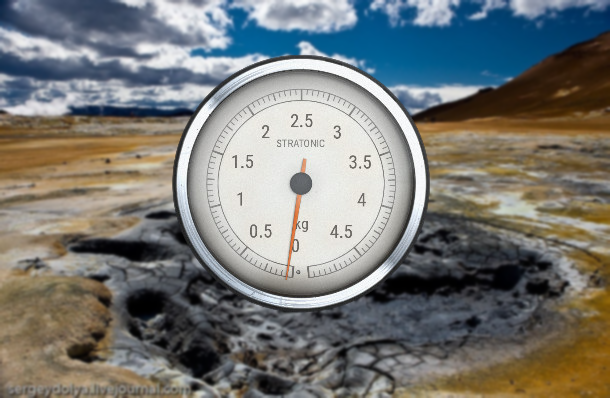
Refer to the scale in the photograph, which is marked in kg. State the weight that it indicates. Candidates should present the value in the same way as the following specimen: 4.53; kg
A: 0.05; kg
